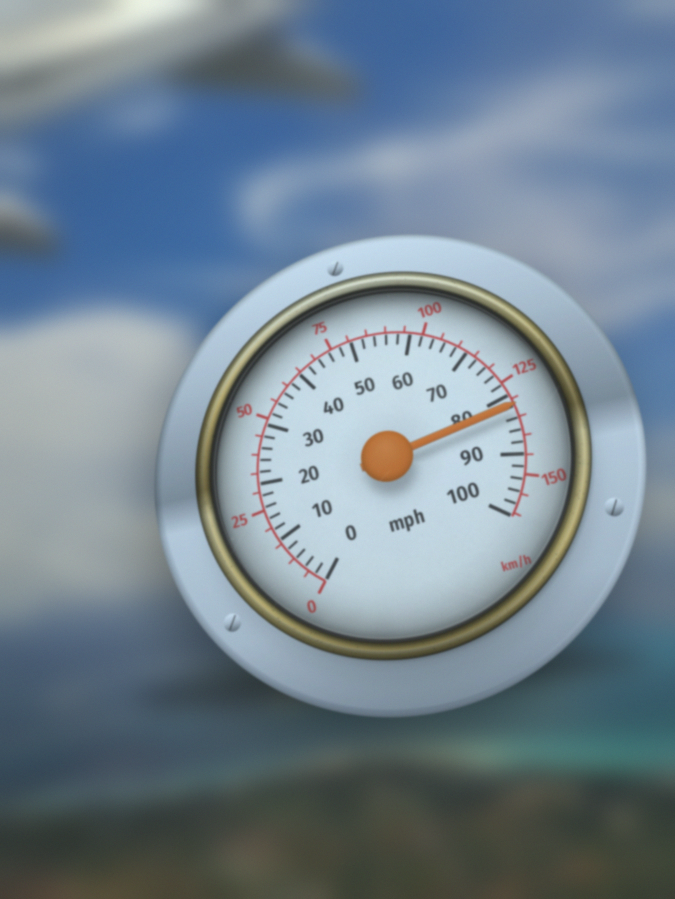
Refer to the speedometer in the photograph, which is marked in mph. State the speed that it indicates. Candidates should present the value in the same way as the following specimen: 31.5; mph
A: 82; mph
